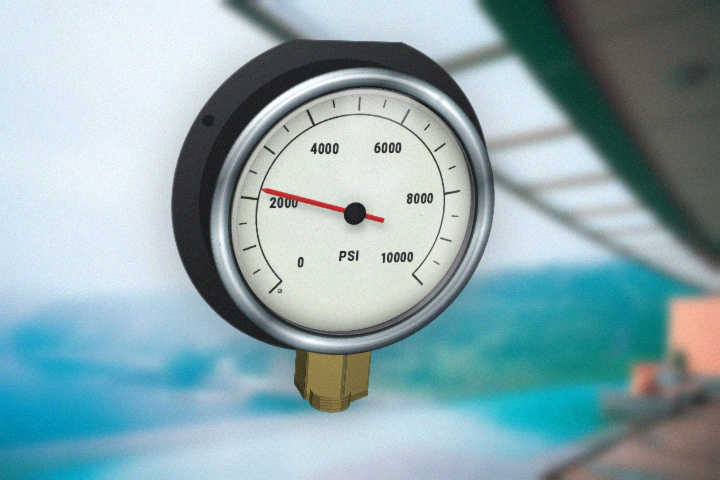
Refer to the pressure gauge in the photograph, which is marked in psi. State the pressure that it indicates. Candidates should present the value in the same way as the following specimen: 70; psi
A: 2250; psi
